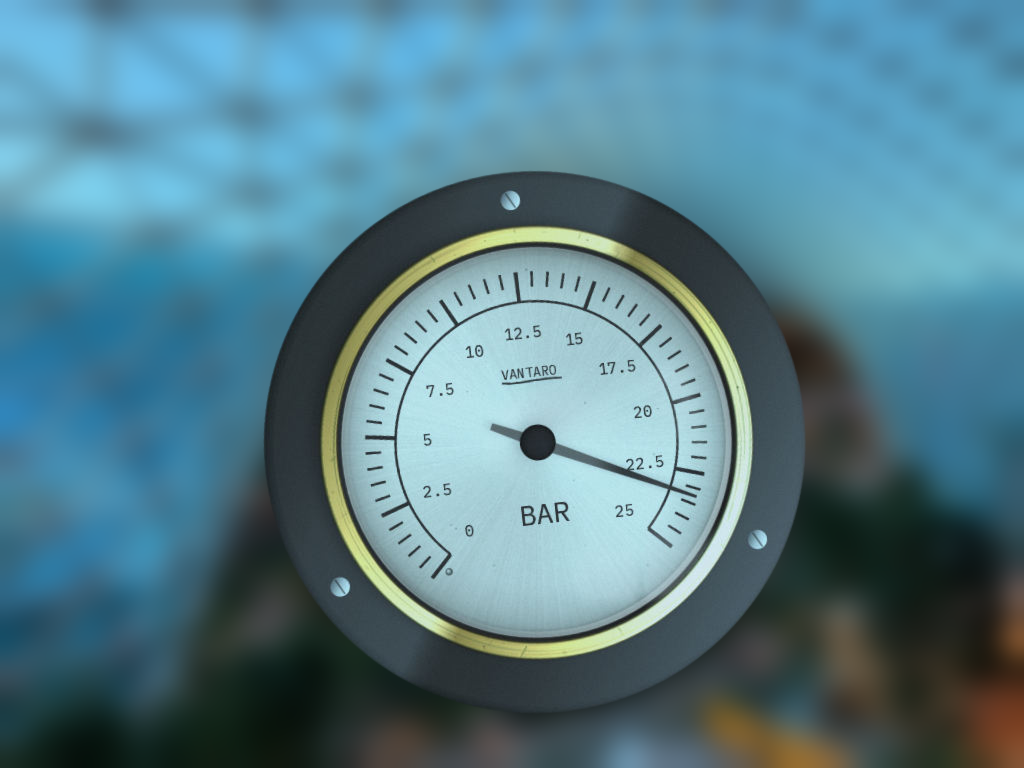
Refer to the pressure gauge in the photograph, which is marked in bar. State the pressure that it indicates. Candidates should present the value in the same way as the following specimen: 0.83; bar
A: 23.25; bar
